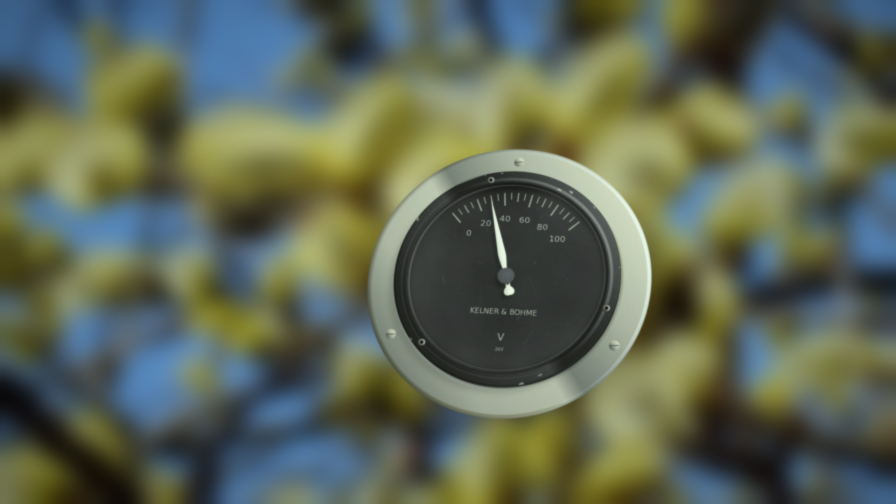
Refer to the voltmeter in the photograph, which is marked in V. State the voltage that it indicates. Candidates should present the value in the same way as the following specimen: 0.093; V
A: 30; V
